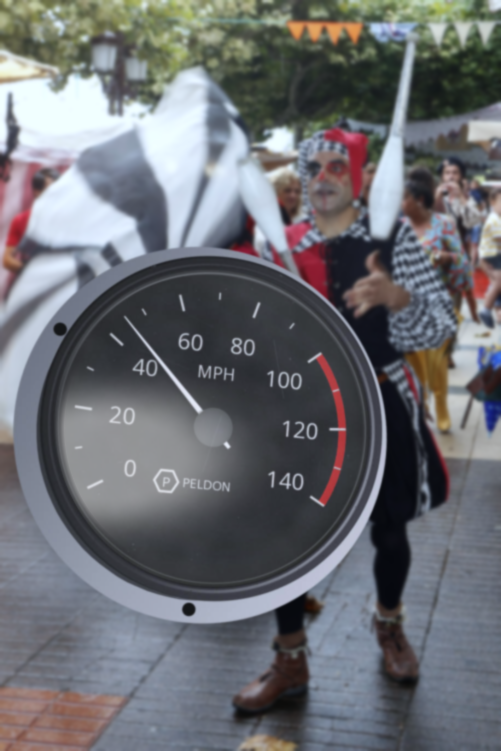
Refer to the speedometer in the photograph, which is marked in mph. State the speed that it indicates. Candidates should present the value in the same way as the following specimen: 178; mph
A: 45; mph
